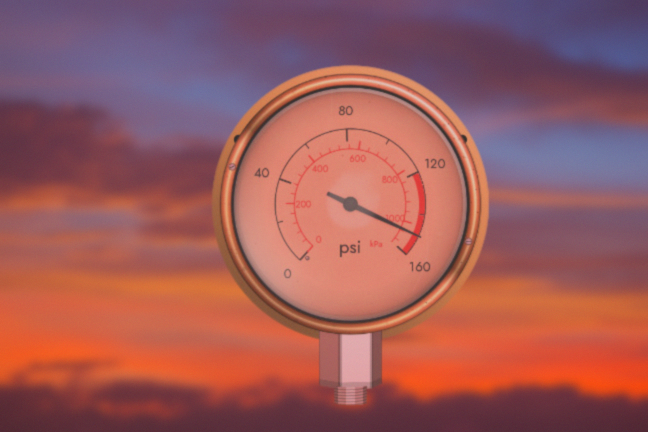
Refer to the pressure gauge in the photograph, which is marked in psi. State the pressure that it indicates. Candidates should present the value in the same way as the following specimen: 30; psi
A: 150; psi
